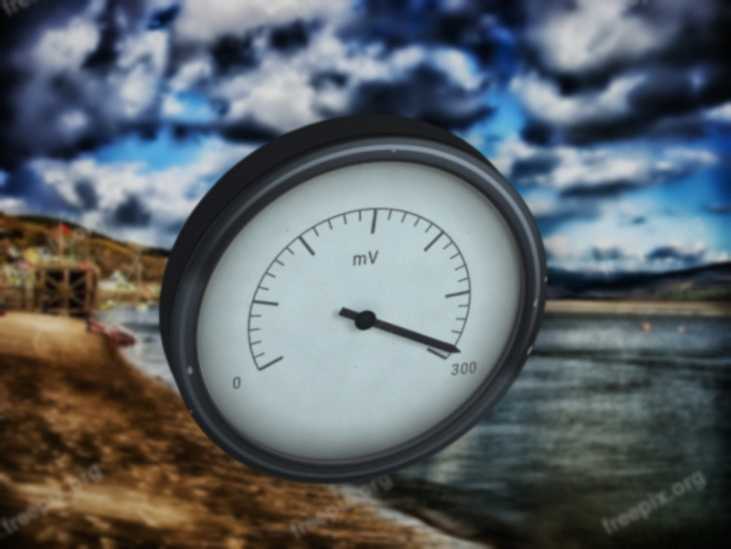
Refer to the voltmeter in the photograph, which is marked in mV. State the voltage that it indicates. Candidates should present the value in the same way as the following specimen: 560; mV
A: 290; mV
